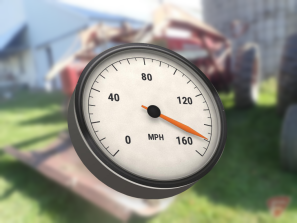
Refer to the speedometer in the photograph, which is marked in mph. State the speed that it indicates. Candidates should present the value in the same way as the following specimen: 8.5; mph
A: 150; mph
